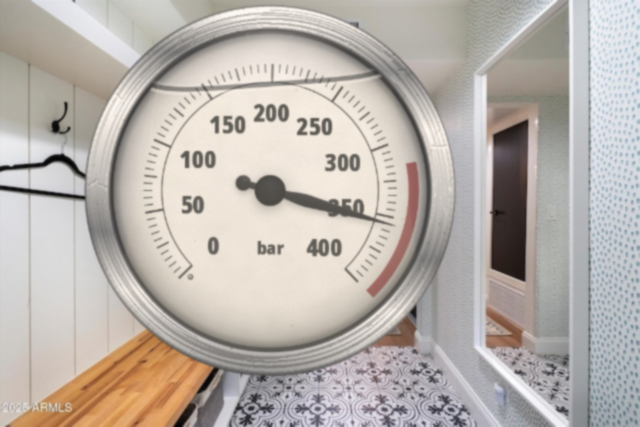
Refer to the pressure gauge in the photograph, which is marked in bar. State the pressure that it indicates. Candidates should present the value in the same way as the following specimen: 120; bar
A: 355; bar
